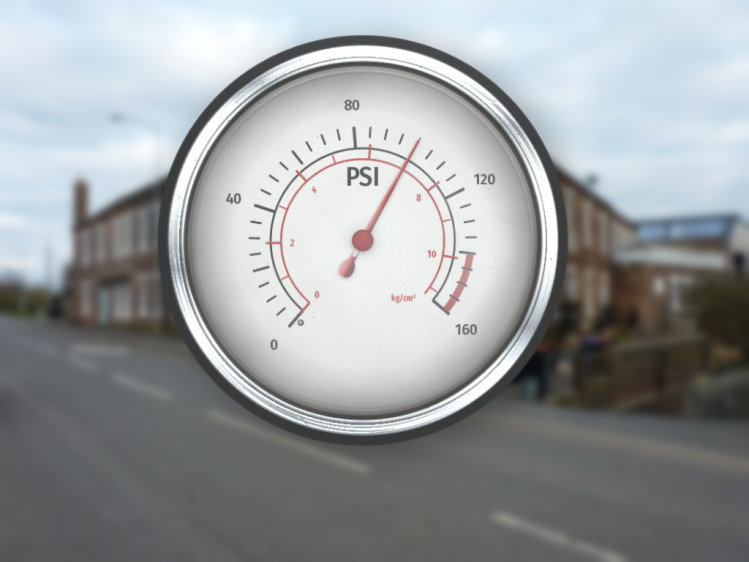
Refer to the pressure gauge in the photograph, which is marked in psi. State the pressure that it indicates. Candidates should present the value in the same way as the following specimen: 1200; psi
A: 100; psi
